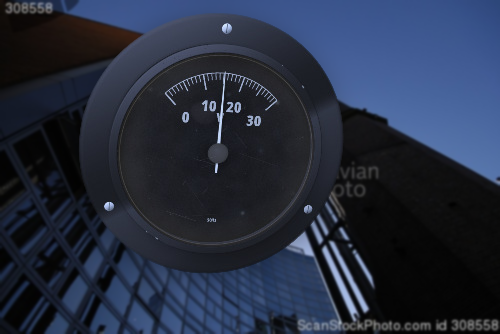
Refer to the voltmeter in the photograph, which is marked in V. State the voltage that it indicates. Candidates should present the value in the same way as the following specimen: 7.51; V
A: 15; V
